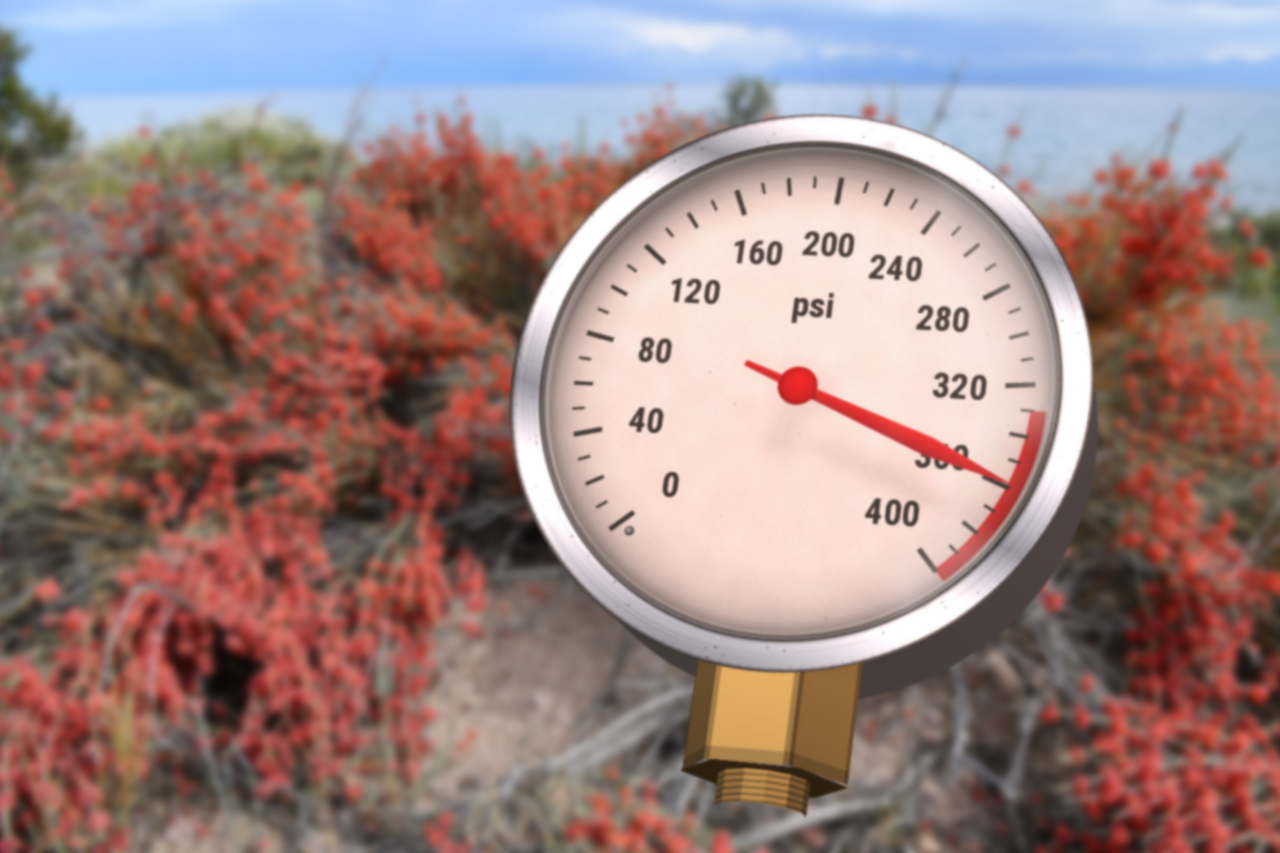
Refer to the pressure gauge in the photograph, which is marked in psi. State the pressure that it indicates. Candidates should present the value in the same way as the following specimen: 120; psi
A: 360; psi
